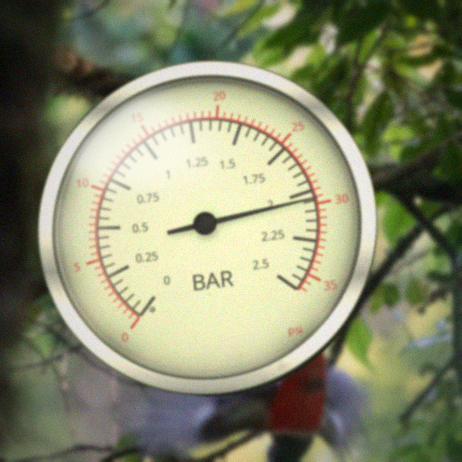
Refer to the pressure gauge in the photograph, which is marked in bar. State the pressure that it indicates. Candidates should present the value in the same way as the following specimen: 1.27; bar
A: 2.05; bar
